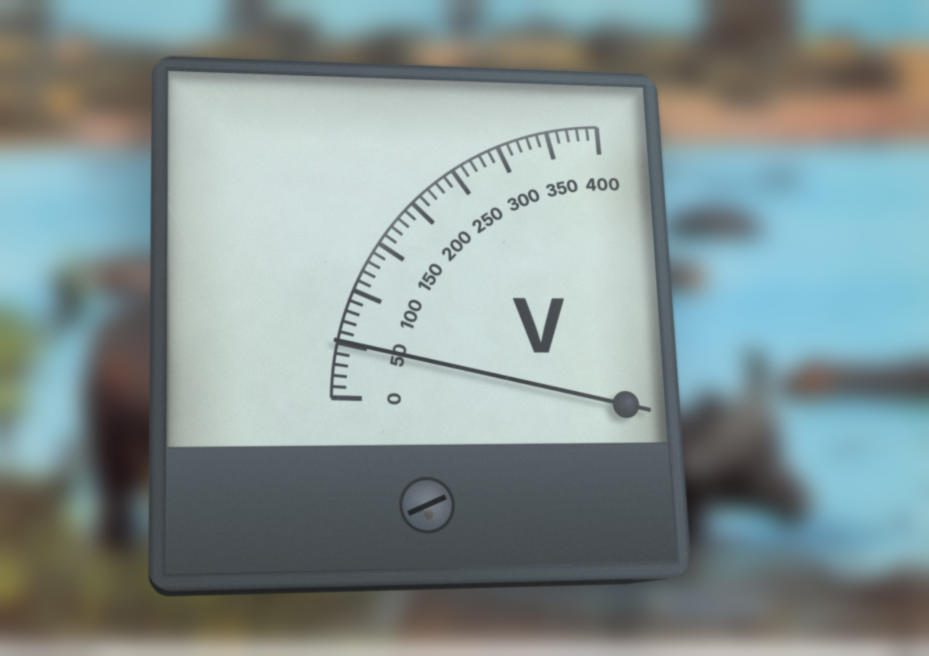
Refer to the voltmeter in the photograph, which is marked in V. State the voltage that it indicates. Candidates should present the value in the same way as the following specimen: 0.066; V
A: 50; V
